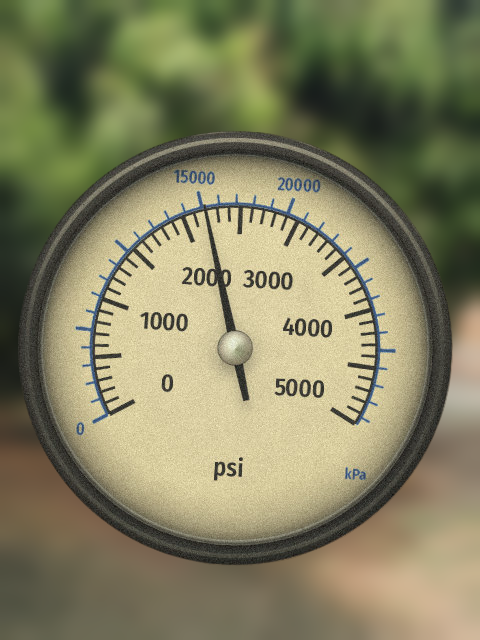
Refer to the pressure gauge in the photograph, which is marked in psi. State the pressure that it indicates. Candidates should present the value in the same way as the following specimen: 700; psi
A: 2200; psi
